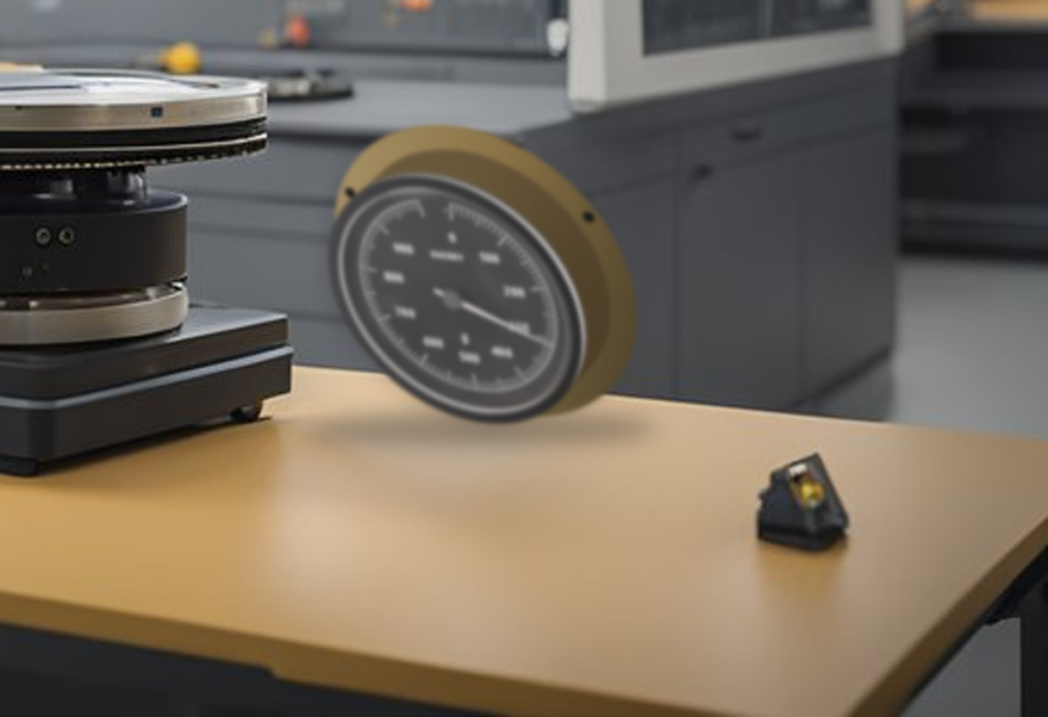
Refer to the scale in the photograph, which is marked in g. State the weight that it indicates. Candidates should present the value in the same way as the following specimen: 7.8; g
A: 300; g
